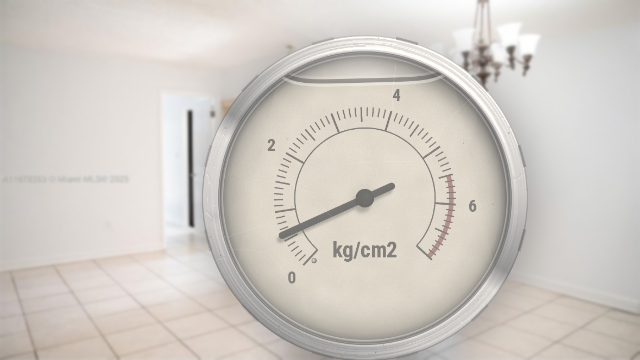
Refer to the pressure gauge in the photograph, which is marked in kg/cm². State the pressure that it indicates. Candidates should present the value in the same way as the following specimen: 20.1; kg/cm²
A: 0.6; kg/cm²
